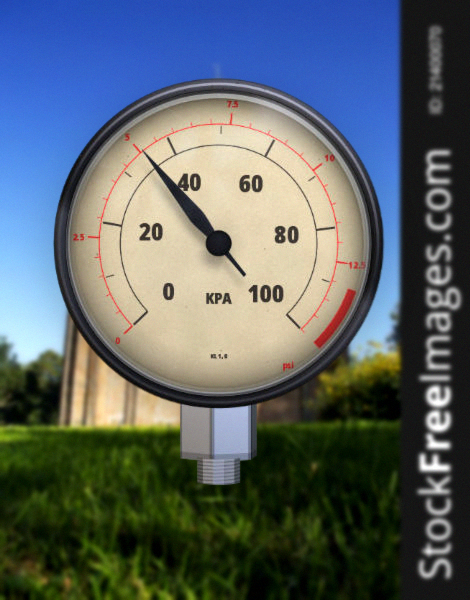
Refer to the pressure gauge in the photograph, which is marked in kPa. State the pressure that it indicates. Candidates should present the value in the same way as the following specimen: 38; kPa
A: 35; kPa
